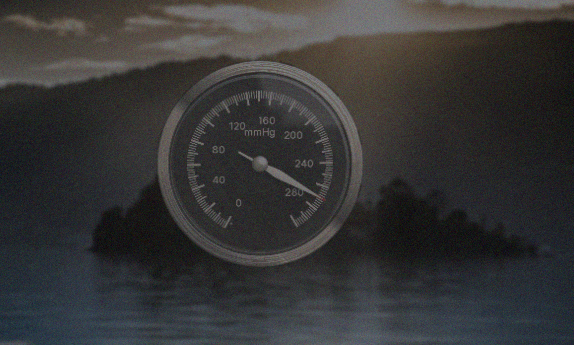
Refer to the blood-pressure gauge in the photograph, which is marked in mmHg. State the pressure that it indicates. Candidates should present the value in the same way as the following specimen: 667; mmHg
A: 270; mmHg
